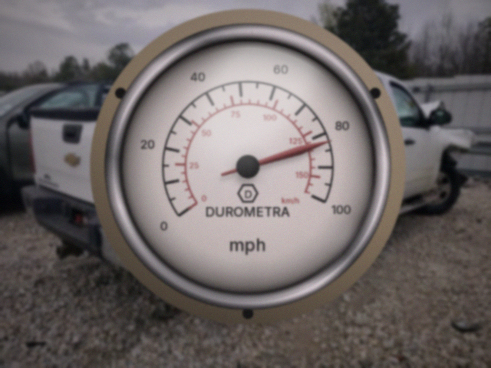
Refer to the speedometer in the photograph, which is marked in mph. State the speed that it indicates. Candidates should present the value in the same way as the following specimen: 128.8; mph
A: 82.5; mph
